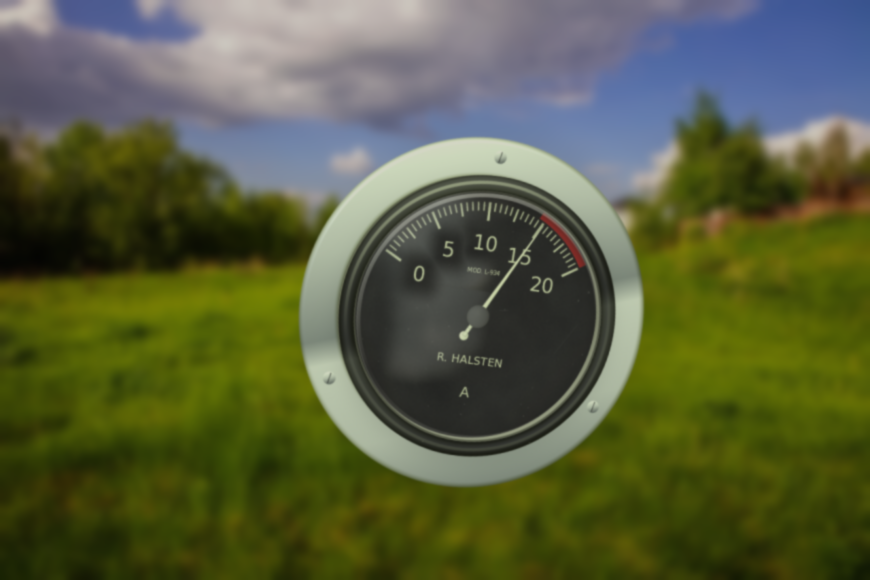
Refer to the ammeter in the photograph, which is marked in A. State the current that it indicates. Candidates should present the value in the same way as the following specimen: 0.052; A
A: 15; A
